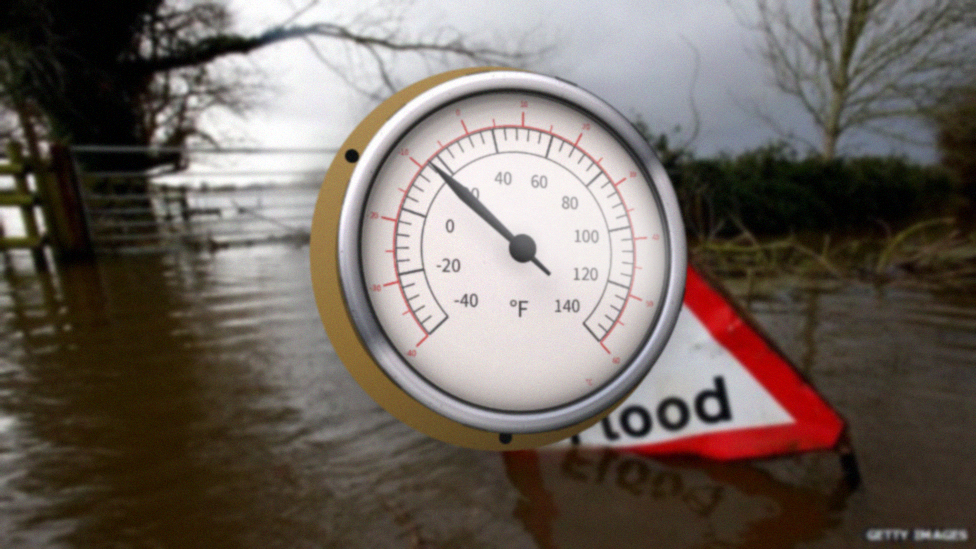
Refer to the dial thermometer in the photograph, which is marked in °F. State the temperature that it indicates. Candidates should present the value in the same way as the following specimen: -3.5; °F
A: 16; °F
